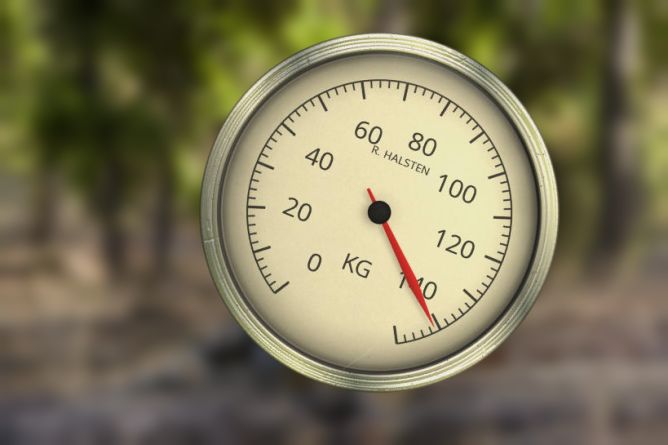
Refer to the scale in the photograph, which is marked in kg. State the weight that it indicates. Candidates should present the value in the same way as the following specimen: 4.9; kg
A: 141; kg
